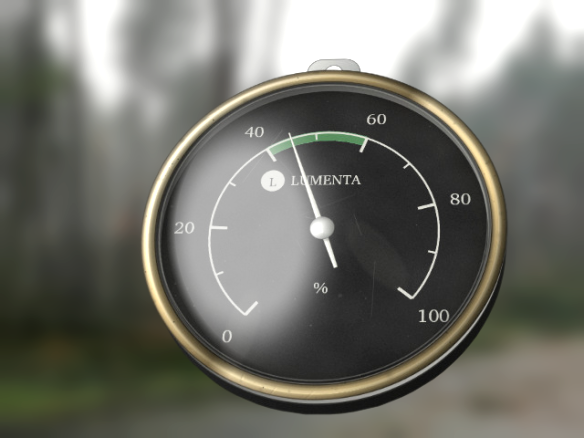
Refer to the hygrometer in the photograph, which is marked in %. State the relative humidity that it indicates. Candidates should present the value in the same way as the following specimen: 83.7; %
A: 45; %
